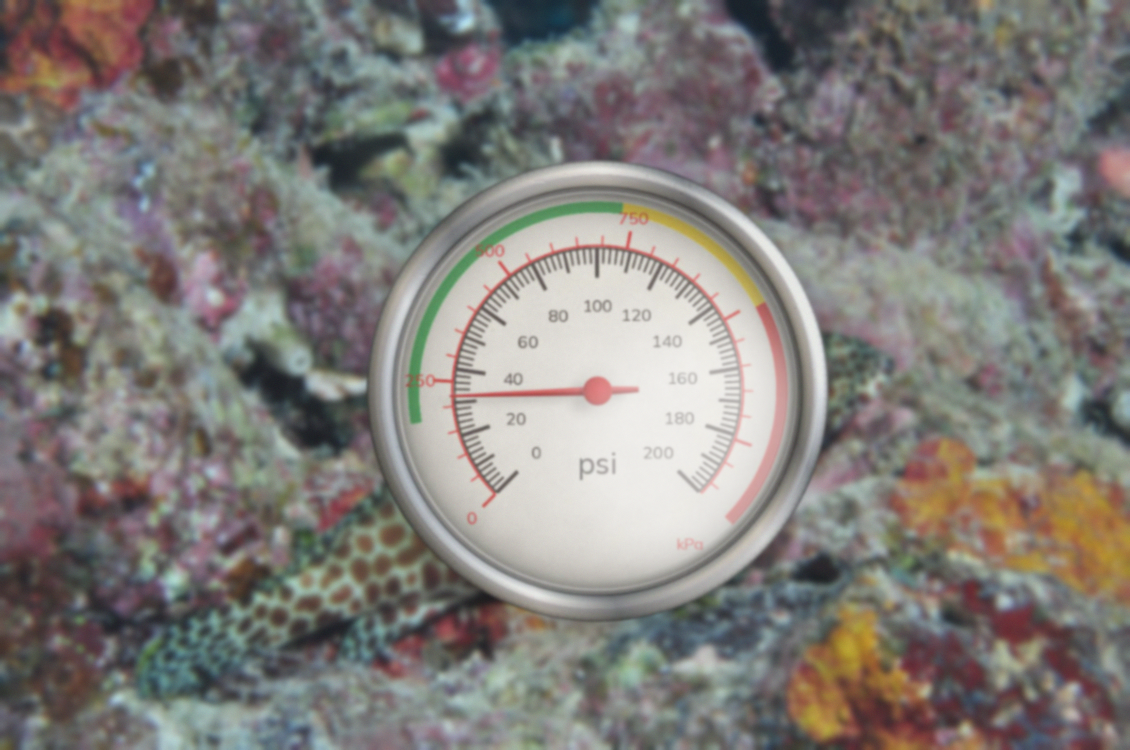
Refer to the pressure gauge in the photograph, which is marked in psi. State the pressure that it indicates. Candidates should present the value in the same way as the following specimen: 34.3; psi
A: 32; psi
